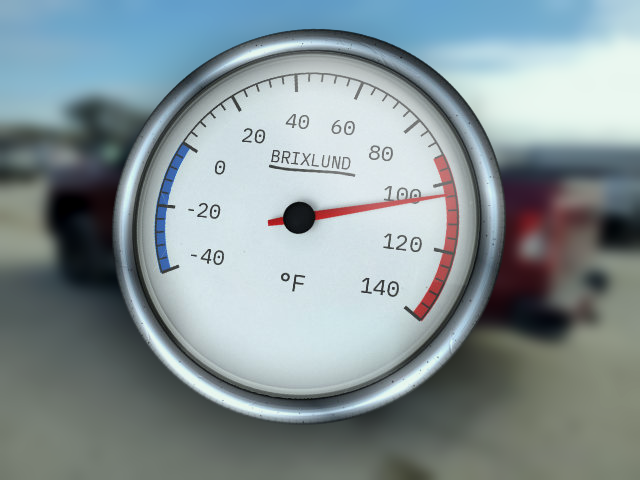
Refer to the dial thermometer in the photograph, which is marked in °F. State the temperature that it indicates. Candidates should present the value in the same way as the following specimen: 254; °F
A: 104; °F
